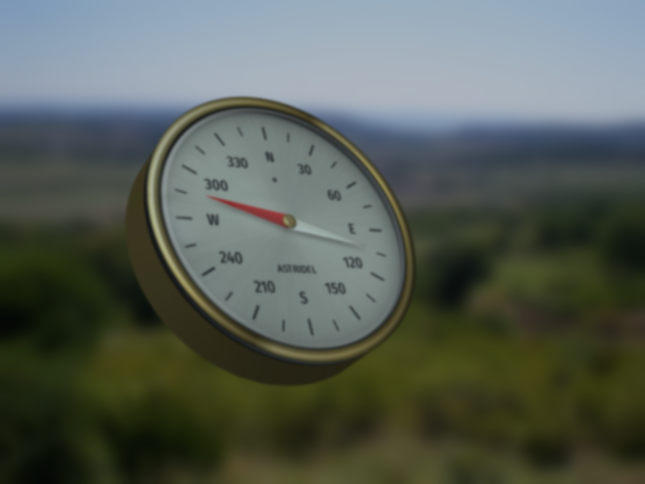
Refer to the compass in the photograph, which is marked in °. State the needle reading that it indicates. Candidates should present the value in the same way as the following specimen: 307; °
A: 285; °
